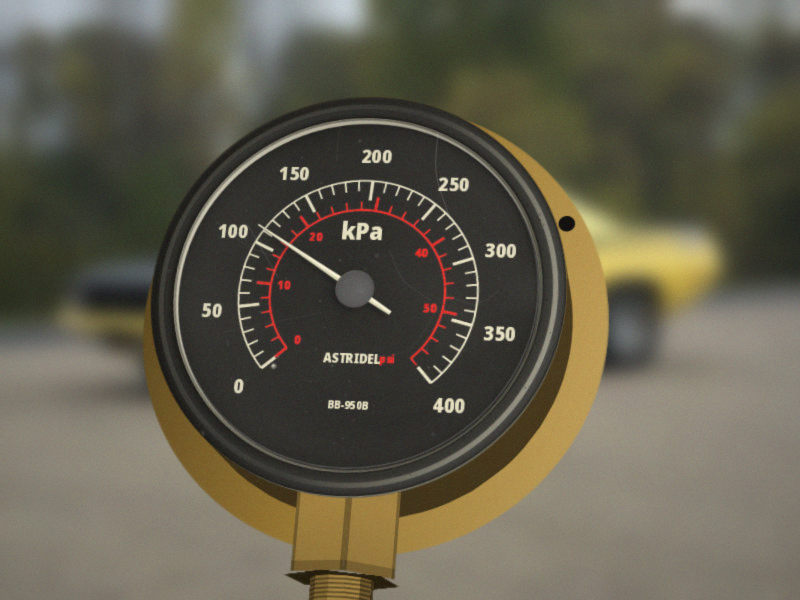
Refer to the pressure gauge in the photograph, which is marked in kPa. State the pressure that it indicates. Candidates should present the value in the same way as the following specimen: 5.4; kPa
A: 110; kPa
